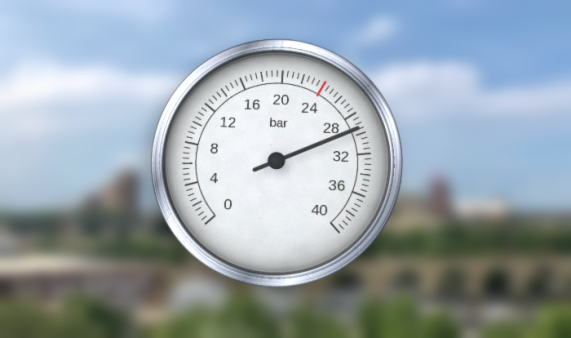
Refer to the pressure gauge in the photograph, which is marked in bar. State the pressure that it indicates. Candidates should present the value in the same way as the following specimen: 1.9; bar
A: 29.5; bar
